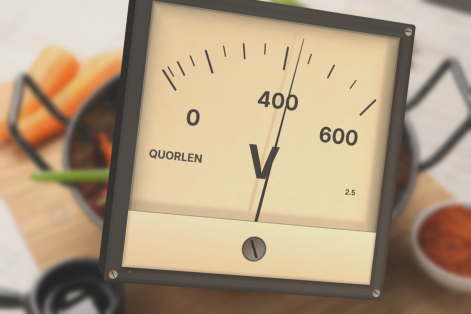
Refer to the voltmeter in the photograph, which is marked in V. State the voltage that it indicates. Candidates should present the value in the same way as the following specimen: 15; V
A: 425; V
